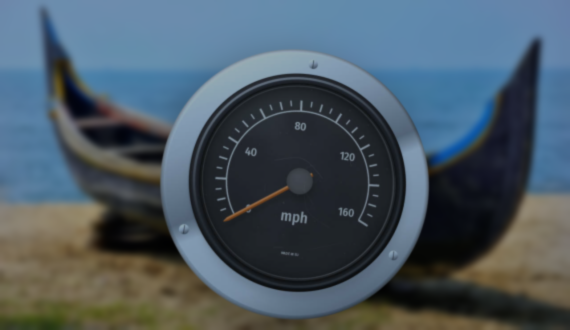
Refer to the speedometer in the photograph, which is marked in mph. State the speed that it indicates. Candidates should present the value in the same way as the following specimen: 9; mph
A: 0; mph
